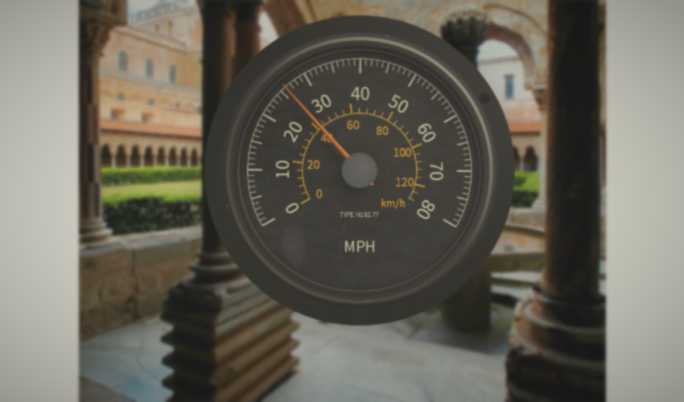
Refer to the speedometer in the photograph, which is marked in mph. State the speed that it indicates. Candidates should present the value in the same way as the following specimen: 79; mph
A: 26; mph
